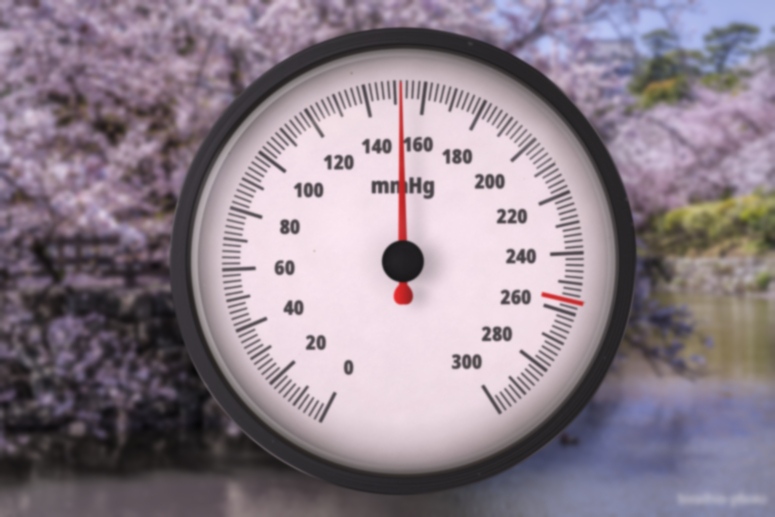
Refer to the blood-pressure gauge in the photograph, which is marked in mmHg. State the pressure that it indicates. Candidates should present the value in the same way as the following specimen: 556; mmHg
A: 152; mmHg
